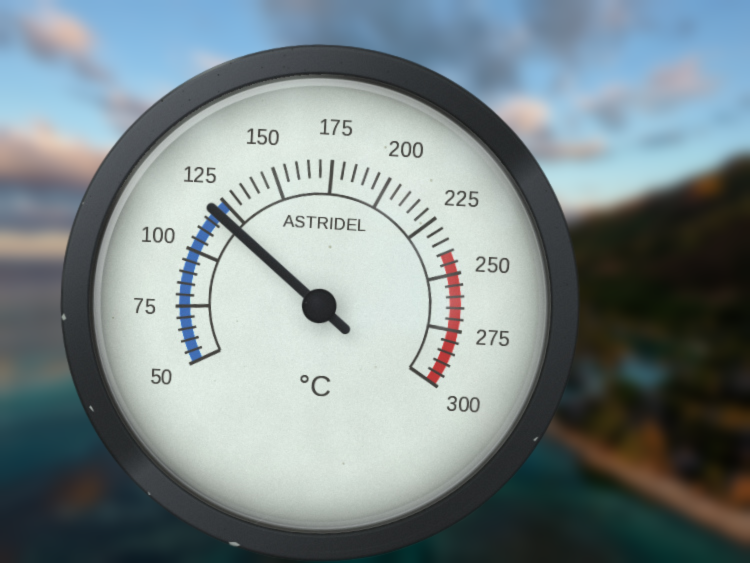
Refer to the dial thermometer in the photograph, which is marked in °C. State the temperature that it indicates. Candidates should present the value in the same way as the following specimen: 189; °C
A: 120; °C
